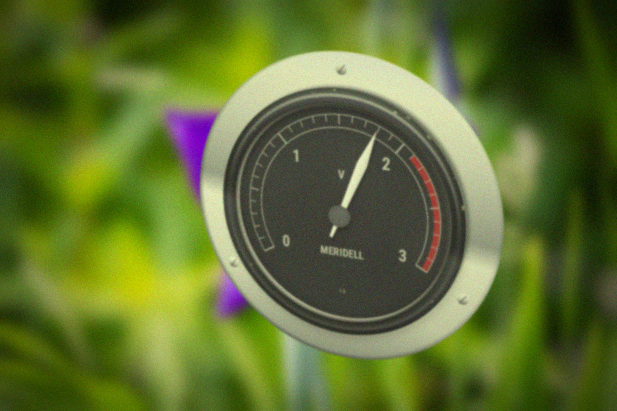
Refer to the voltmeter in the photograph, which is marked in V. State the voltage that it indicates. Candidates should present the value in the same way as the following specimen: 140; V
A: 1.8; V
